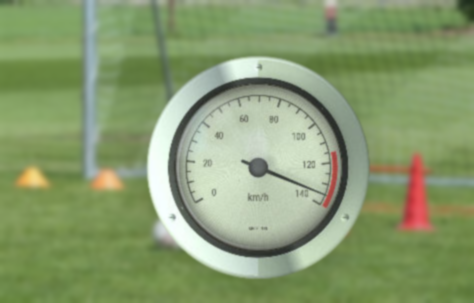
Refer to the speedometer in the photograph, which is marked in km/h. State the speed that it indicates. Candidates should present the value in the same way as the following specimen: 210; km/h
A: 135; km/h
